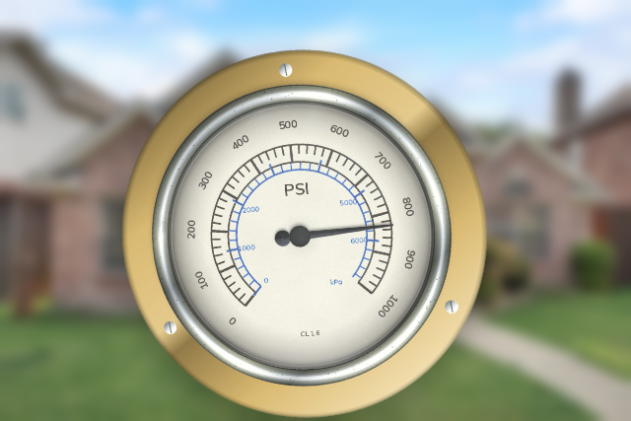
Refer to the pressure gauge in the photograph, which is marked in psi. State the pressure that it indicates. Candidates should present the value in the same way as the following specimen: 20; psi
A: 830; psi
